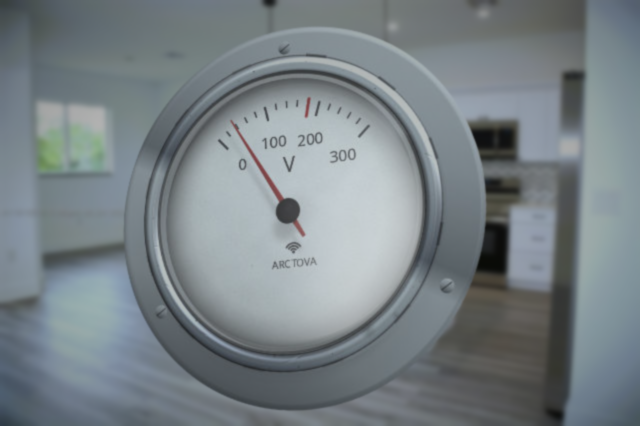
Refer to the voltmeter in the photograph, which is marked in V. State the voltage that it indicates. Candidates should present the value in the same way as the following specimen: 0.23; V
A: 40; V
